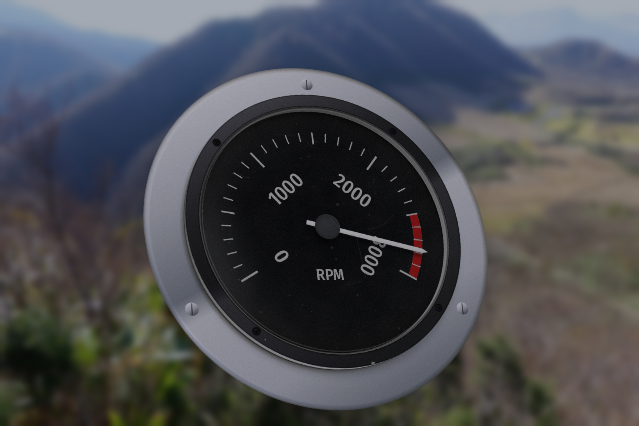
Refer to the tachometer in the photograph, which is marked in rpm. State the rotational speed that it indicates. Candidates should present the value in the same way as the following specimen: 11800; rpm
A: 2800; rpm
